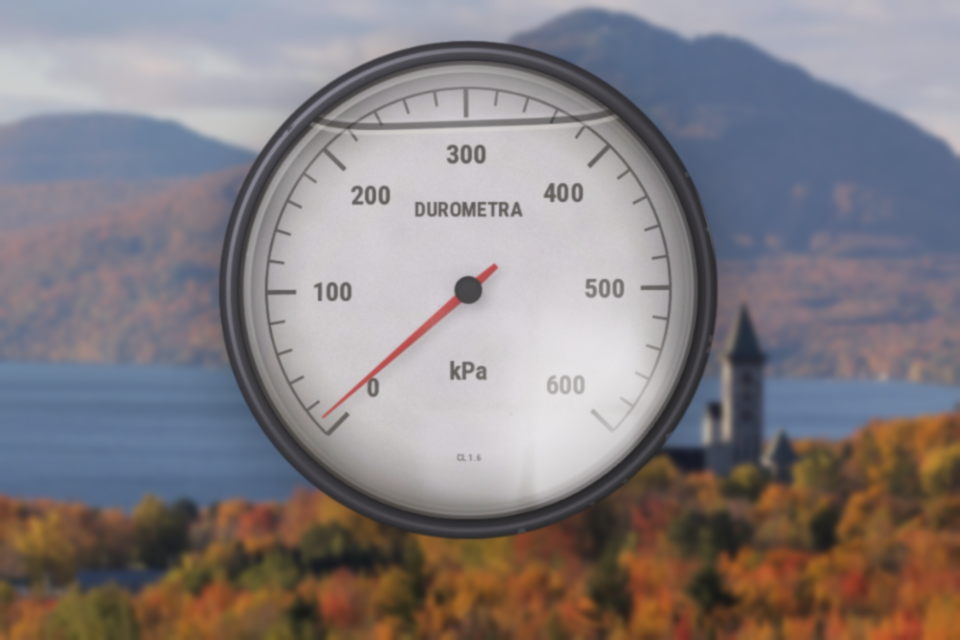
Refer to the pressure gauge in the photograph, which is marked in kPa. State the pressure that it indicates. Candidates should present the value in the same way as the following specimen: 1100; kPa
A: 10; kPa
